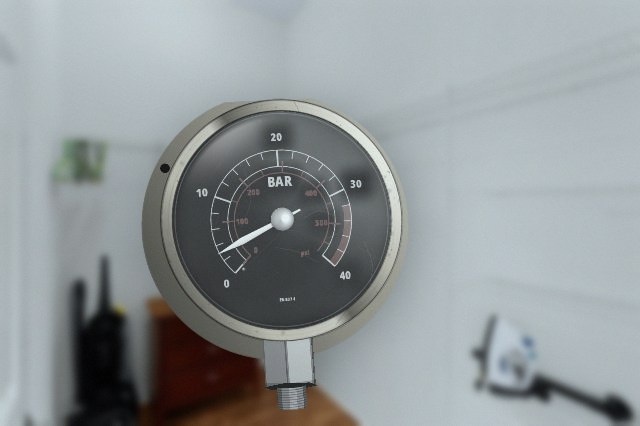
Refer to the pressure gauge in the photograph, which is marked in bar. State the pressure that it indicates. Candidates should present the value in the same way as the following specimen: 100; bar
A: 3; bar
